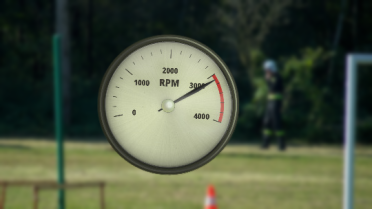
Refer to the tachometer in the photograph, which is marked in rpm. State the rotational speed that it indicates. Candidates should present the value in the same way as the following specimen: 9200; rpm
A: 3100; rpm
